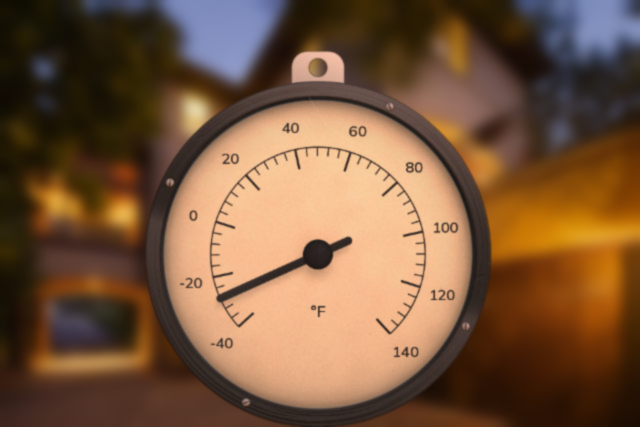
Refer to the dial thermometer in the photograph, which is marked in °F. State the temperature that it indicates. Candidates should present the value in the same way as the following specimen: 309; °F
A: -28; °F
